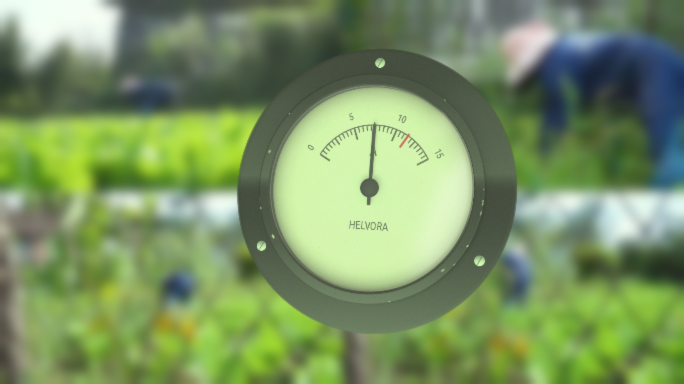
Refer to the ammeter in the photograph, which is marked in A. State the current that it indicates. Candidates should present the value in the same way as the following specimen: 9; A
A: 7.5; A
